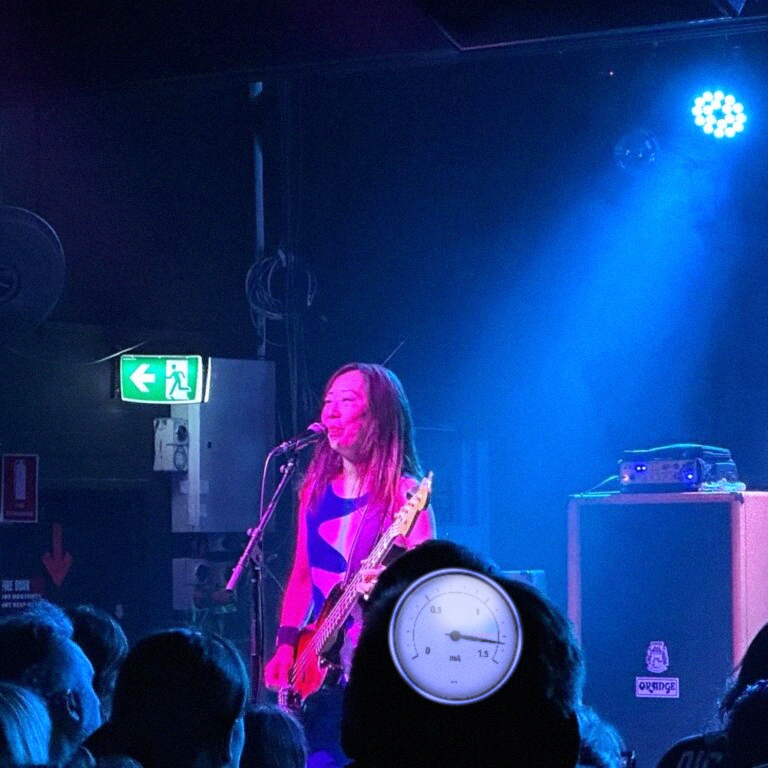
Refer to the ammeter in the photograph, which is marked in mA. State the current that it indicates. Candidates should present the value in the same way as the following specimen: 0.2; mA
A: 1.35; mA
